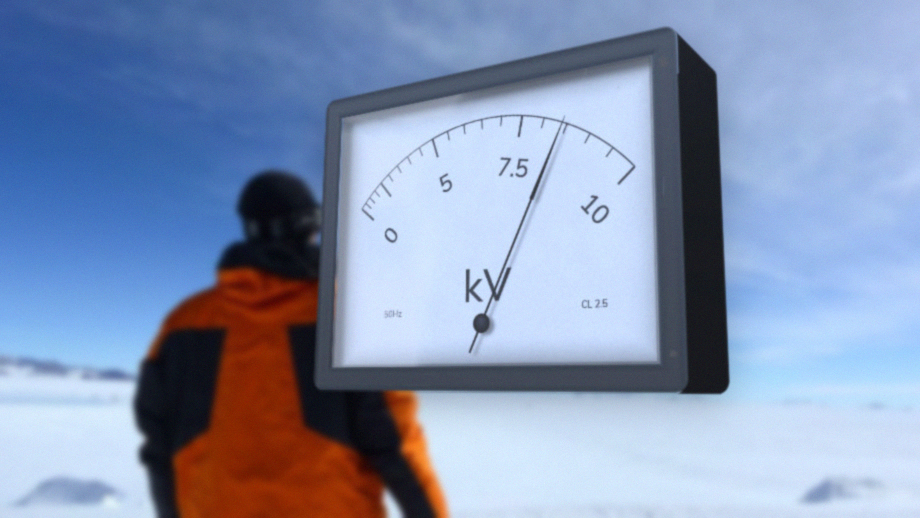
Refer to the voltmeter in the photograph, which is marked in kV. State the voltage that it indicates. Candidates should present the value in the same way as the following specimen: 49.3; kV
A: 8.5; kV
